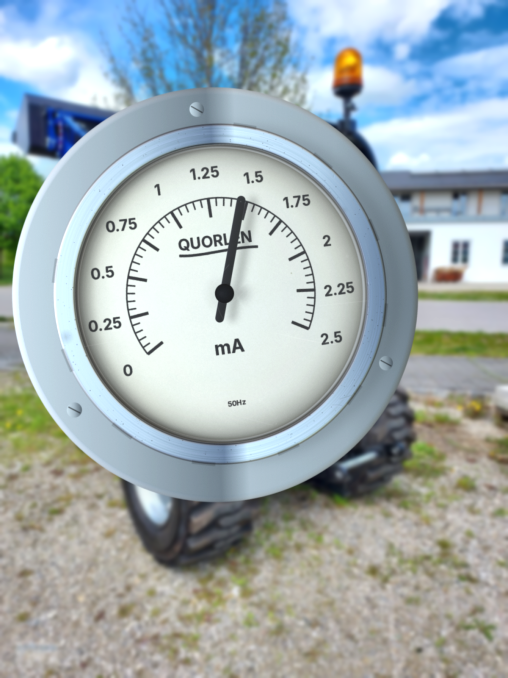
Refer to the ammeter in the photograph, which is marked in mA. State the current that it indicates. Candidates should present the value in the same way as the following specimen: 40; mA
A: 1.45; mA
